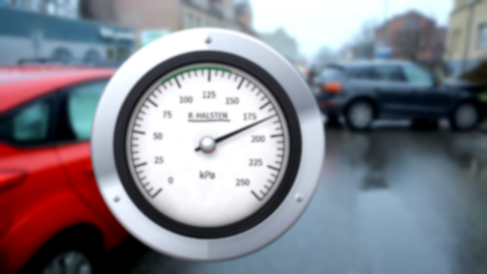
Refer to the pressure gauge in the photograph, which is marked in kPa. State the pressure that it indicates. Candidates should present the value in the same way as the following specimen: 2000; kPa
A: 185; kPa
